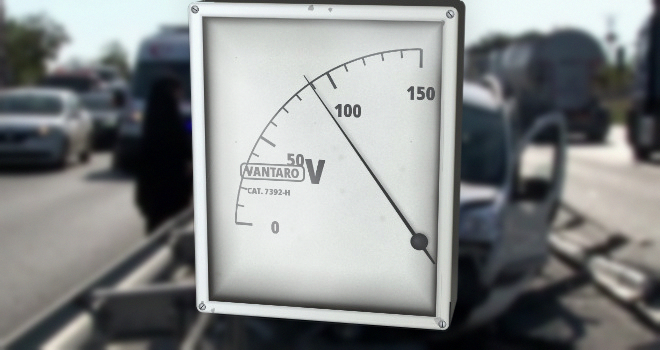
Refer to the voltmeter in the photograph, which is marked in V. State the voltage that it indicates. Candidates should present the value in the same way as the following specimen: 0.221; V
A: 90; V
